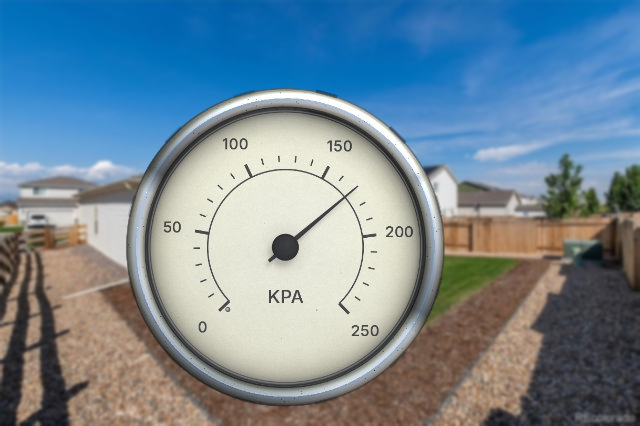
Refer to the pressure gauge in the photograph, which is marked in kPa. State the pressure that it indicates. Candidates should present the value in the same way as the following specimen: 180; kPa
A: 170; kPa
